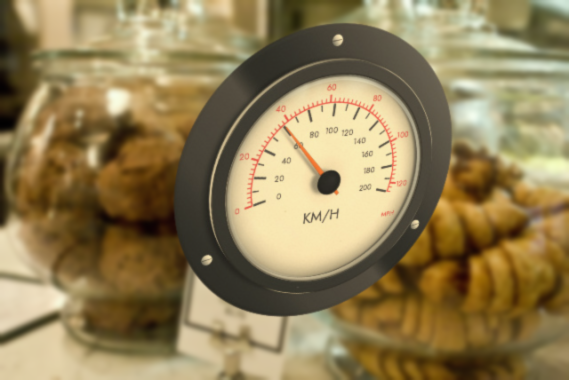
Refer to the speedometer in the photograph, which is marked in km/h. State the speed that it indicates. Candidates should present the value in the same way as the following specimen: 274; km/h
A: 60; km/h
